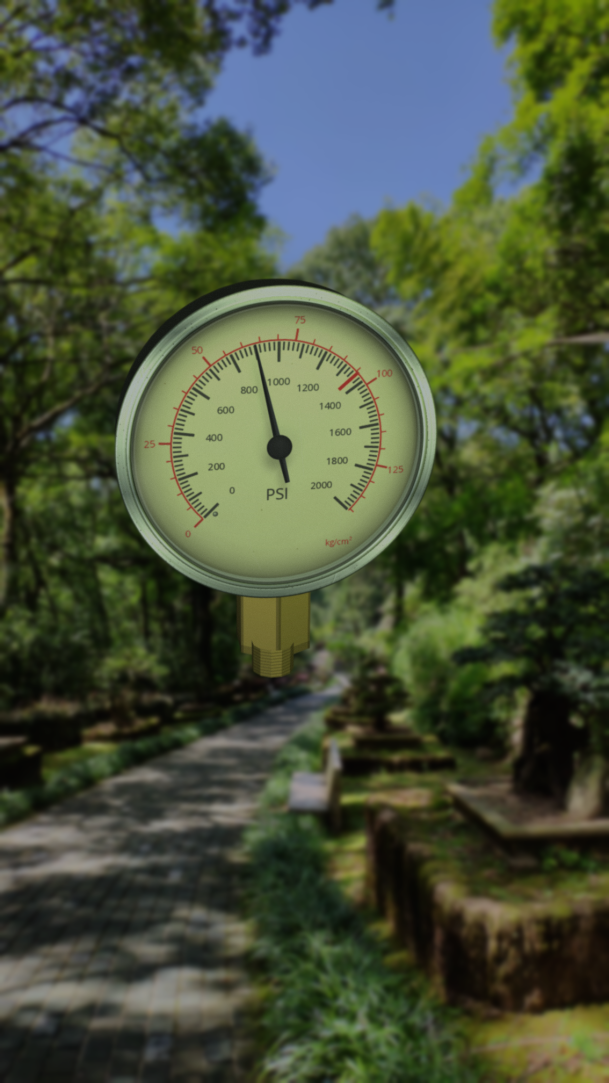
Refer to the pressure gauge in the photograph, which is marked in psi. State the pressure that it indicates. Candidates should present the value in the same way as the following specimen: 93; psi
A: 900; psi
